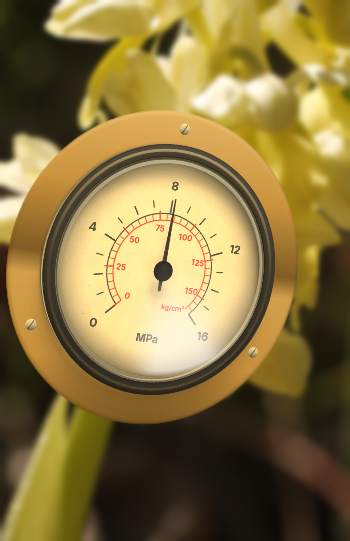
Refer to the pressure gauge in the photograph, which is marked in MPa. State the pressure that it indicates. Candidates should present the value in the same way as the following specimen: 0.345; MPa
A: 8; MPa
